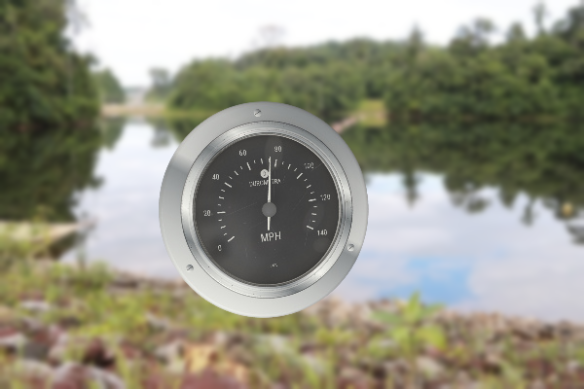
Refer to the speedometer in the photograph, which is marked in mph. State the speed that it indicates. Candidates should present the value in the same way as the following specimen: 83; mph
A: 75; mph
